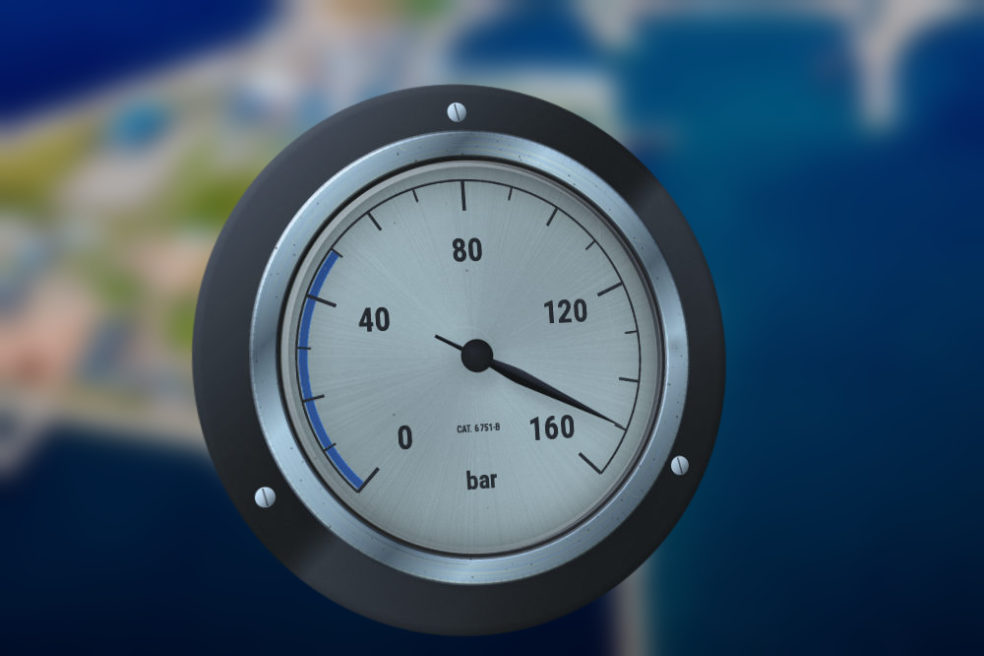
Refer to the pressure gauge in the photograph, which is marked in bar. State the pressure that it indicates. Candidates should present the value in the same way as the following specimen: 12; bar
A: 150; bar
